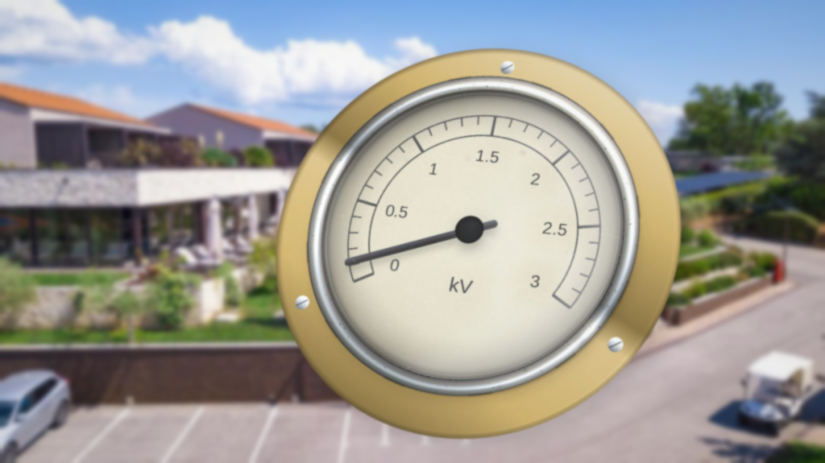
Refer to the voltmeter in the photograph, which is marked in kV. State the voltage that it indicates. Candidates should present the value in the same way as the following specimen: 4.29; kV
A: 0.1; kV
